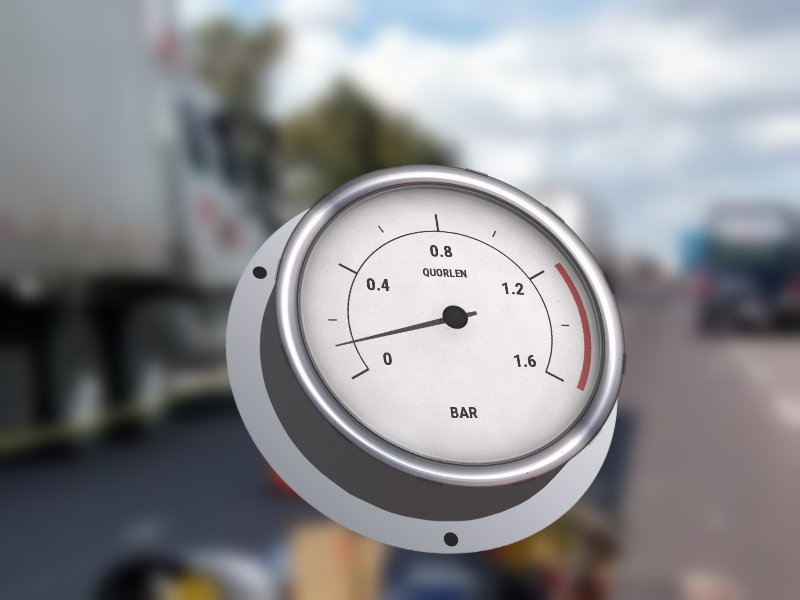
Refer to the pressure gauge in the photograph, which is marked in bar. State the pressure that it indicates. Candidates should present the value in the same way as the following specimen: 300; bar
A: 0.1; bar
